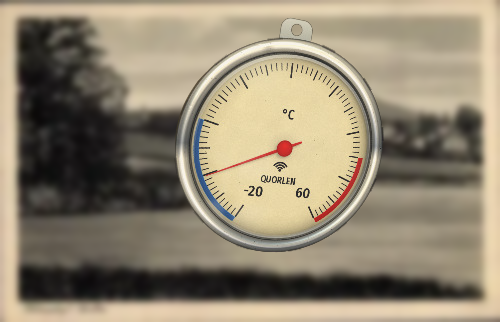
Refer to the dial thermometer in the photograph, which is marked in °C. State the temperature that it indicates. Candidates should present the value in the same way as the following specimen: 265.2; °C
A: -10; °C
